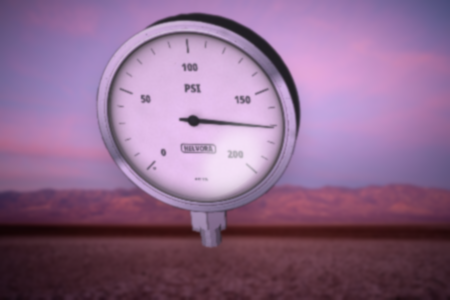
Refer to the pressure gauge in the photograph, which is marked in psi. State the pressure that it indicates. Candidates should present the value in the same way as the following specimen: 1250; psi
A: 170; psi
